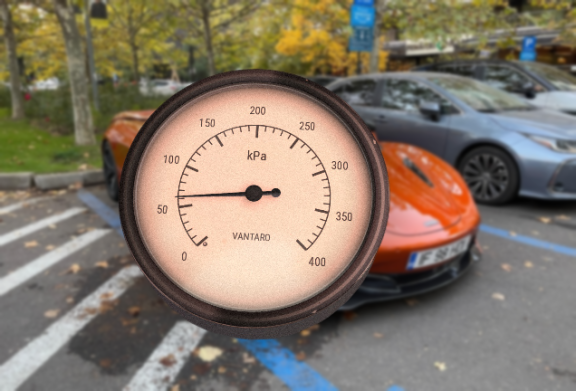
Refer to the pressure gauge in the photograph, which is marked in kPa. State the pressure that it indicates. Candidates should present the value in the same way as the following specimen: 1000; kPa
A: 60; kPa
